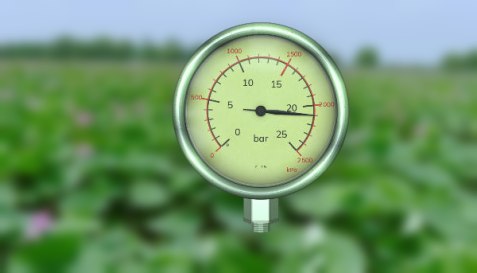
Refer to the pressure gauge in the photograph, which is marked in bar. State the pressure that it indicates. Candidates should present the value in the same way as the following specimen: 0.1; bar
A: 21; bar
